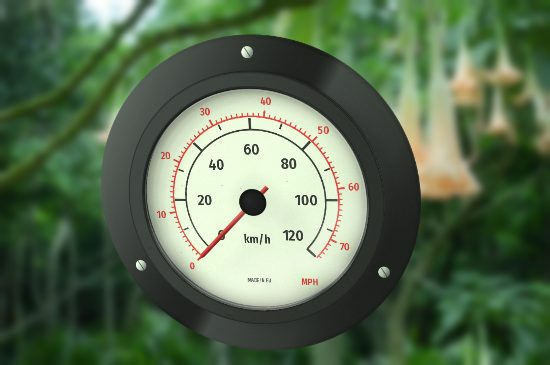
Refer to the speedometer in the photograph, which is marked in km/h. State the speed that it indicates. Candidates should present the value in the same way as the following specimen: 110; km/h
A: 0; km/h
